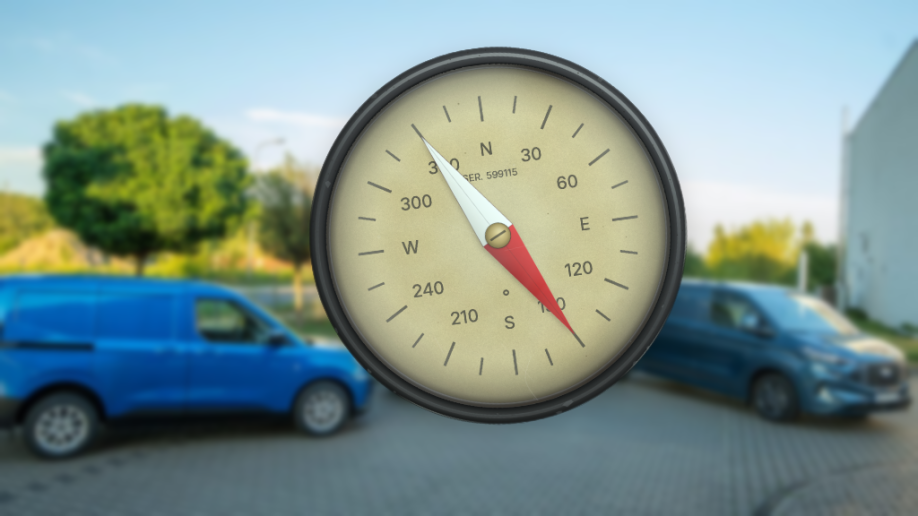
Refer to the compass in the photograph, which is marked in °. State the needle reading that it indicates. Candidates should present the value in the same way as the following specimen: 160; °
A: 150; °
